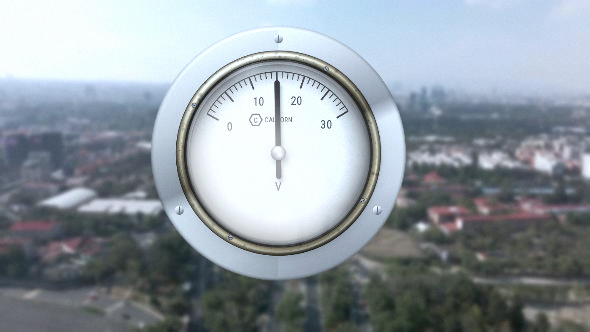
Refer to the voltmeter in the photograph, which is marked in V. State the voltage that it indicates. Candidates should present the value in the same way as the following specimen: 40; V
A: 15; V
